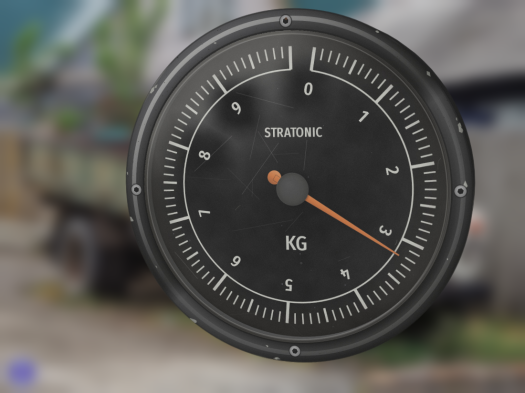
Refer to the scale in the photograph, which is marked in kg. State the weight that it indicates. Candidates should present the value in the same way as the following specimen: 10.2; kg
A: 3.2; kg
